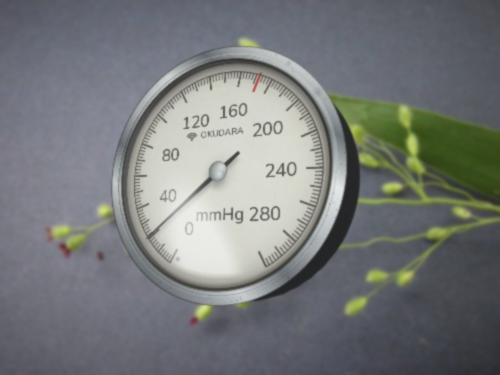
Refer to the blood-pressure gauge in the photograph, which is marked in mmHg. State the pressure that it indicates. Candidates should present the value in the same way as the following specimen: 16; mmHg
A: 20; mmHg
